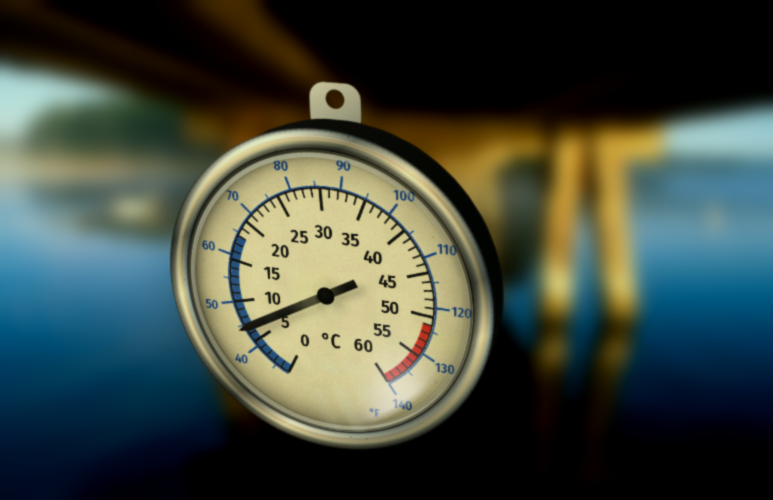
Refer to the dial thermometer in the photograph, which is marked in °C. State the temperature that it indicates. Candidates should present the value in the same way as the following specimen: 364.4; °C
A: 7; °C
